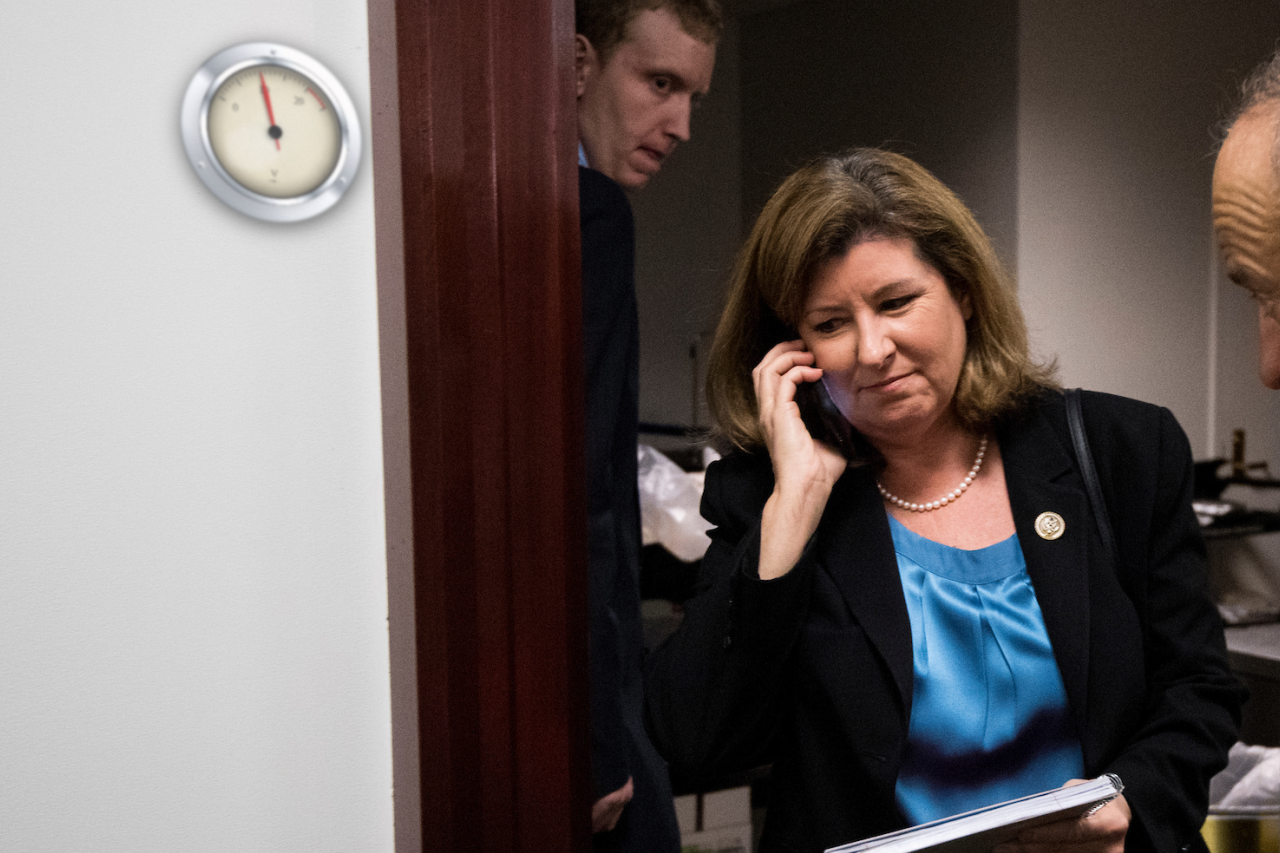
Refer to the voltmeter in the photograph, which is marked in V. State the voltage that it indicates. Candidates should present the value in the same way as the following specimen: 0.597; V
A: 10; V
